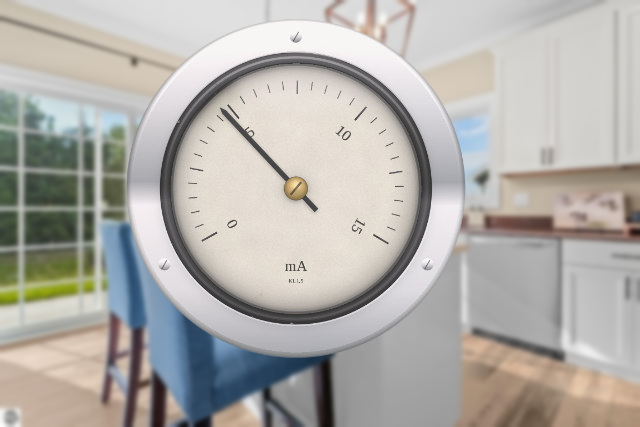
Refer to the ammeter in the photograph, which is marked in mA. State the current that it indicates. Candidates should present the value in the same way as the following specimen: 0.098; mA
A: 4.75; mA
